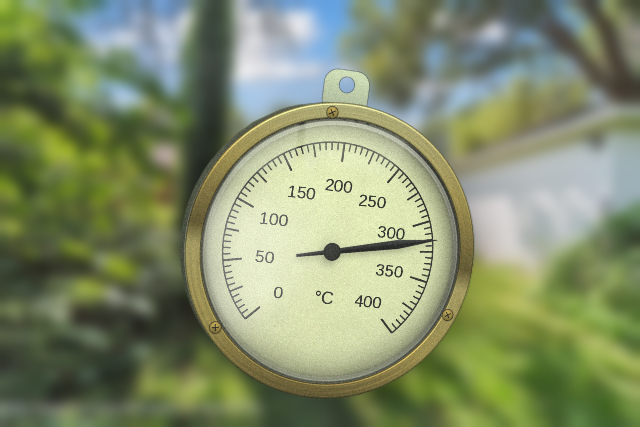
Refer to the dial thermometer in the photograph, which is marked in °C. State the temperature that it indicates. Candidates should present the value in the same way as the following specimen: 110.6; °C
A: 315; °C
